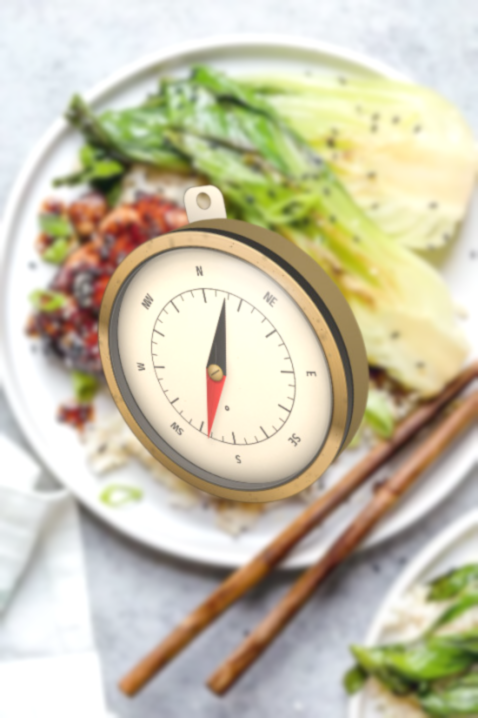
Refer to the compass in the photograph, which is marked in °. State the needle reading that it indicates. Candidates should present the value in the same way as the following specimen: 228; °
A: 200; °
